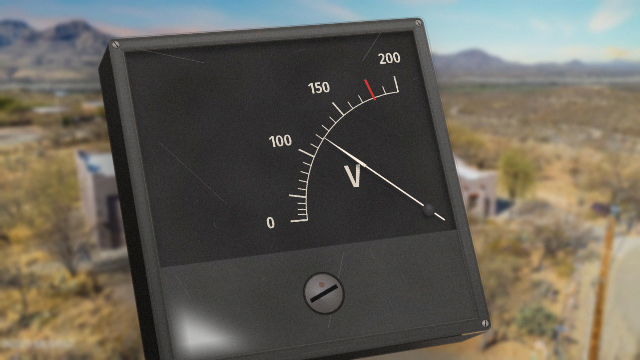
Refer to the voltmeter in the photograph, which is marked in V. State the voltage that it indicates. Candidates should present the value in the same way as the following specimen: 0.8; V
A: 120; V
